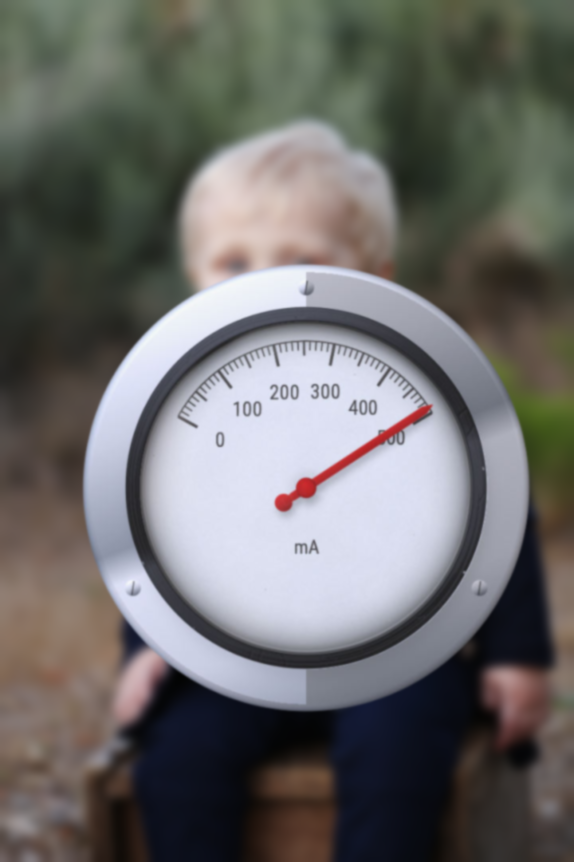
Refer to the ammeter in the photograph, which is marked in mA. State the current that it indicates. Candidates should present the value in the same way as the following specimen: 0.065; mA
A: 490; mA
